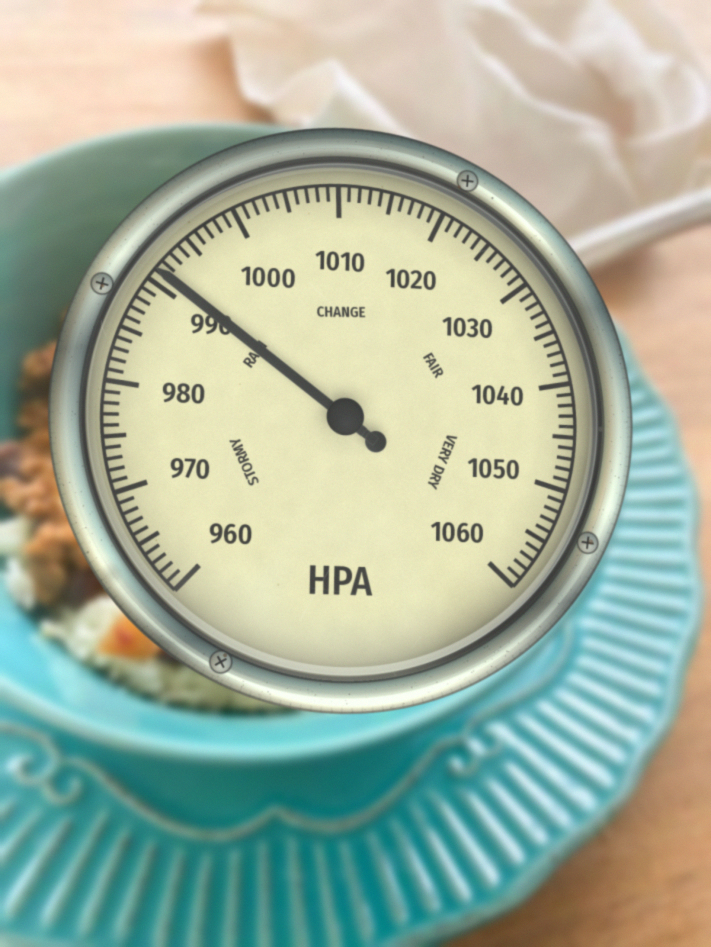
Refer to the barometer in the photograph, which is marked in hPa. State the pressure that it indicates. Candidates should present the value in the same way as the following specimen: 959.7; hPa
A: 991; hPa
